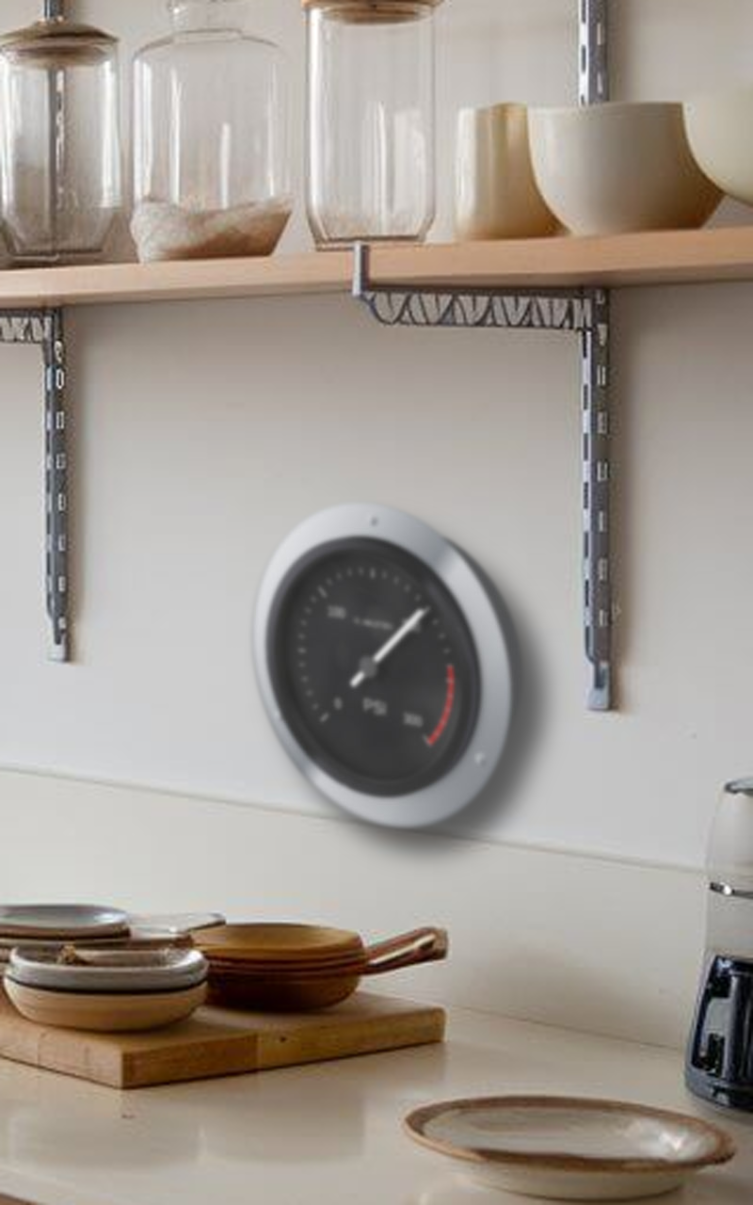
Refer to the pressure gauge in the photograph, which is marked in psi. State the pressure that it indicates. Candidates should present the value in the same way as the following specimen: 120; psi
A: 200; psi
